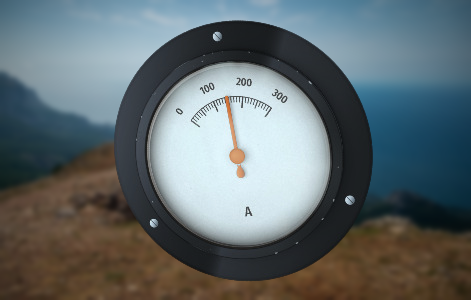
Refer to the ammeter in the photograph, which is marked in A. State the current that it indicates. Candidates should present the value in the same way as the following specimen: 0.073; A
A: 150; A
